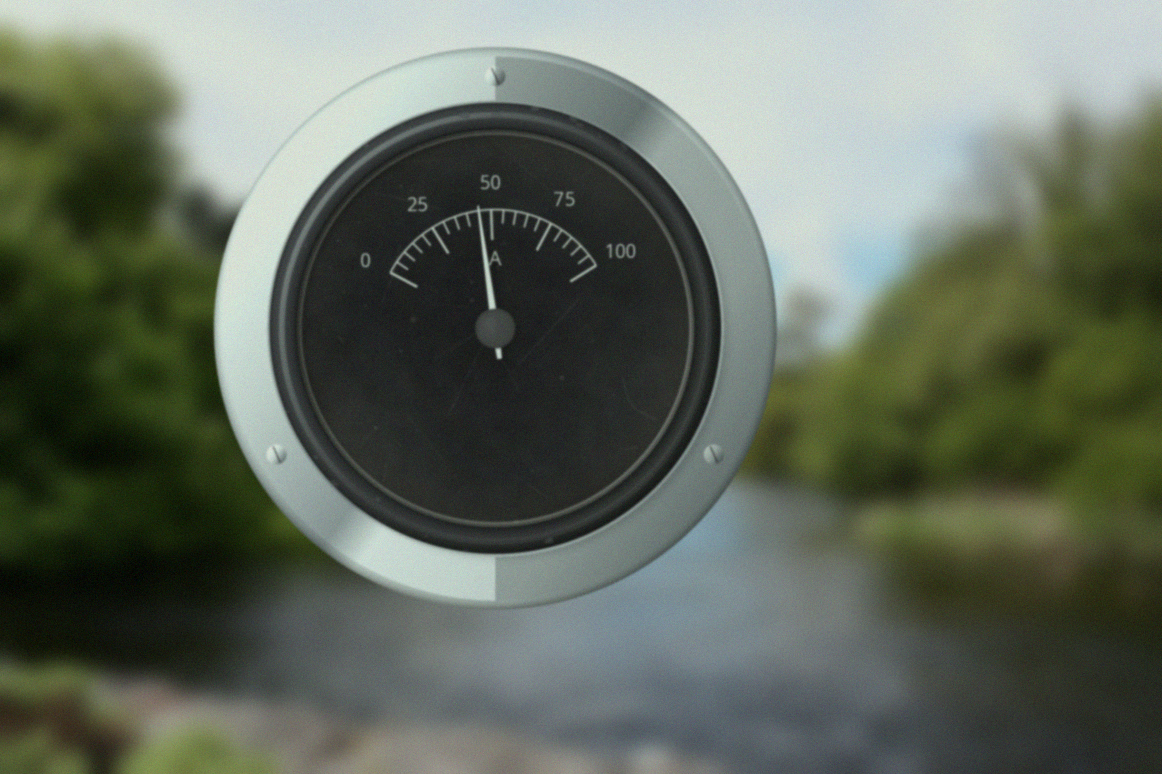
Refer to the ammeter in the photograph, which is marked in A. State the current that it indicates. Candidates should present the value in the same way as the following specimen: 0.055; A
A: 45; A
